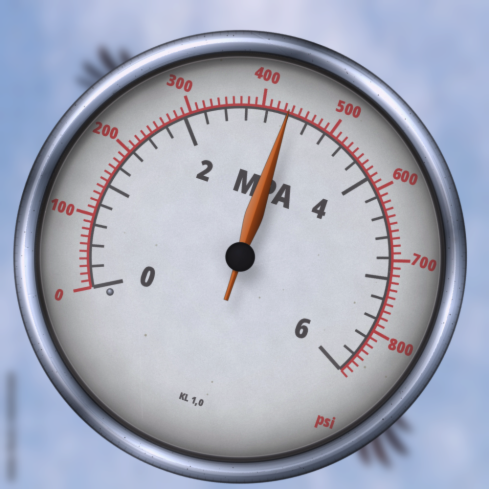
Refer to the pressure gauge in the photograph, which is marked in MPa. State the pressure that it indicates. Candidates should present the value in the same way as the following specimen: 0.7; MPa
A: 3; MPa
